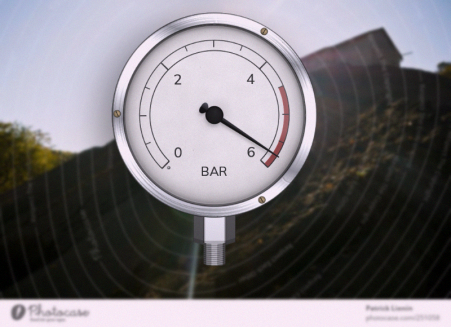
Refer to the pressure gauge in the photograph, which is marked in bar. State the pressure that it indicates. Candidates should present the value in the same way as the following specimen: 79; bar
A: 5.75; bar
